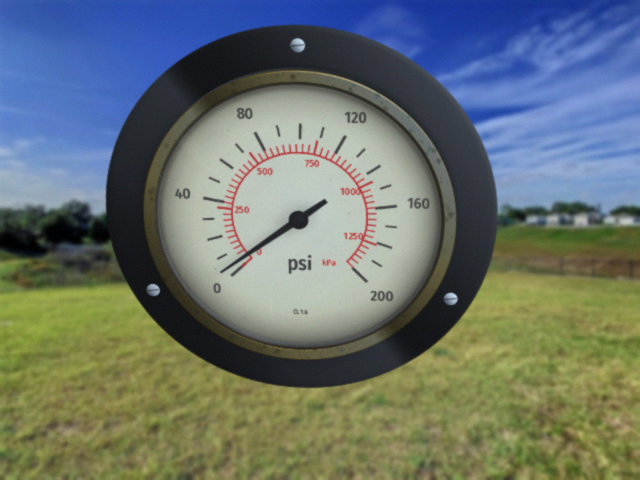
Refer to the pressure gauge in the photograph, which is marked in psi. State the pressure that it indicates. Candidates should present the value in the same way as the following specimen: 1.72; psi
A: 5; psi
